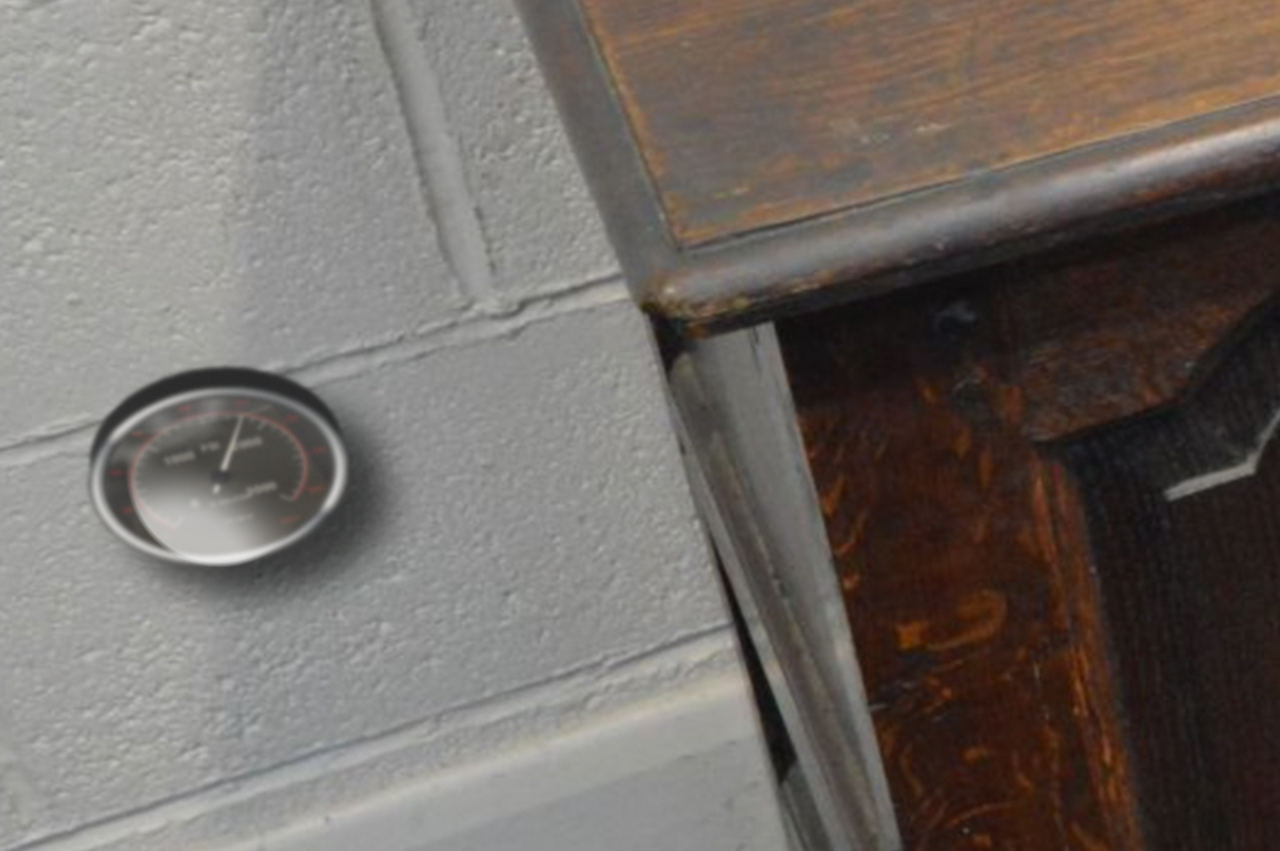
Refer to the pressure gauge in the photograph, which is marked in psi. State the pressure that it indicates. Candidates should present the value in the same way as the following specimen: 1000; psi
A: 1800; psi
